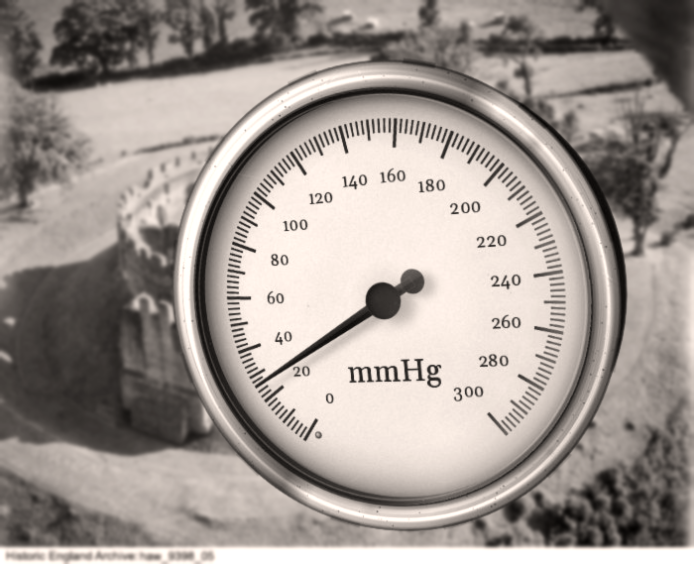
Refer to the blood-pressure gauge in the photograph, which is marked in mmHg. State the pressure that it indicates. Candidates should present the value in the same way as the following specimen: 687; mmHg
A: 26; mmHg
